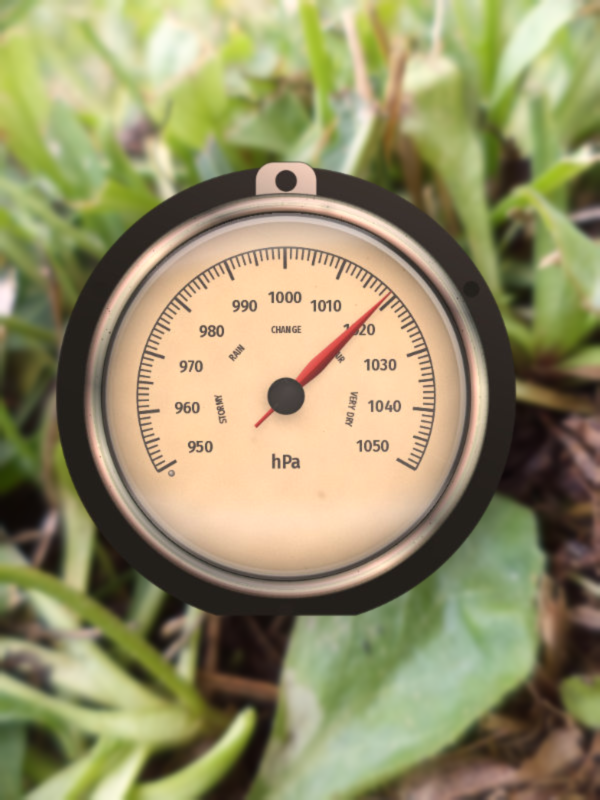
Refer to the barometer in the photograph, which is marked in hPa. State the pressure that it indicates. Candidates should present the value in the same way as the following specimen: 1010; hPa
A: 1019; hPa
